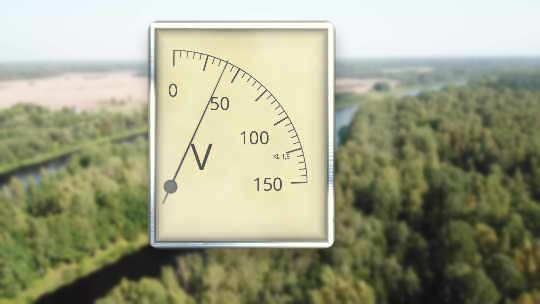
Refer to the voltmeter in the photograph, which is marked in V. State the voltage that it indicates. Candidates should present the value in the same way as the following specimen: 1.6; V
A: 40; V
